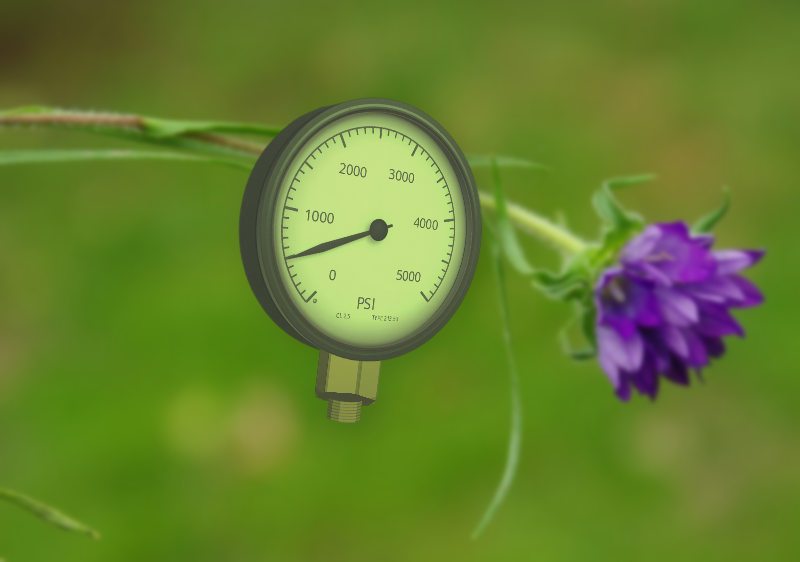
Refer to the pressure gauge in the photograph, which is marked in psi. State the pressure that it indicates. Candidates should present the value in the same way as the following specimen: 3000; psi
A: 500; psi
